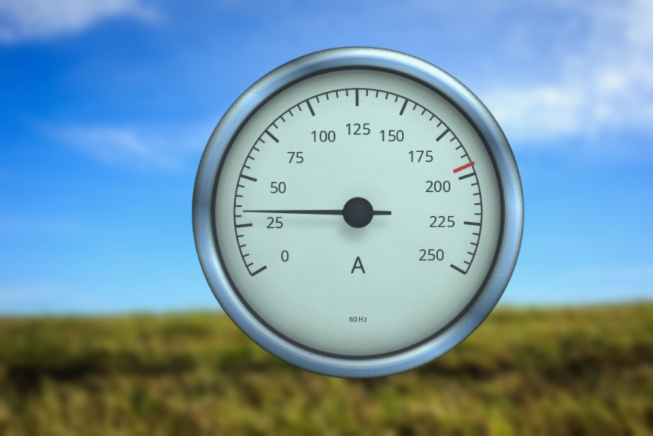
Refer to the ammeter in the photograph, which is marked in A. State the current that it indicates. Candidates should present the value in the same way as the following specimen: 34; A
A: 32.5; A
